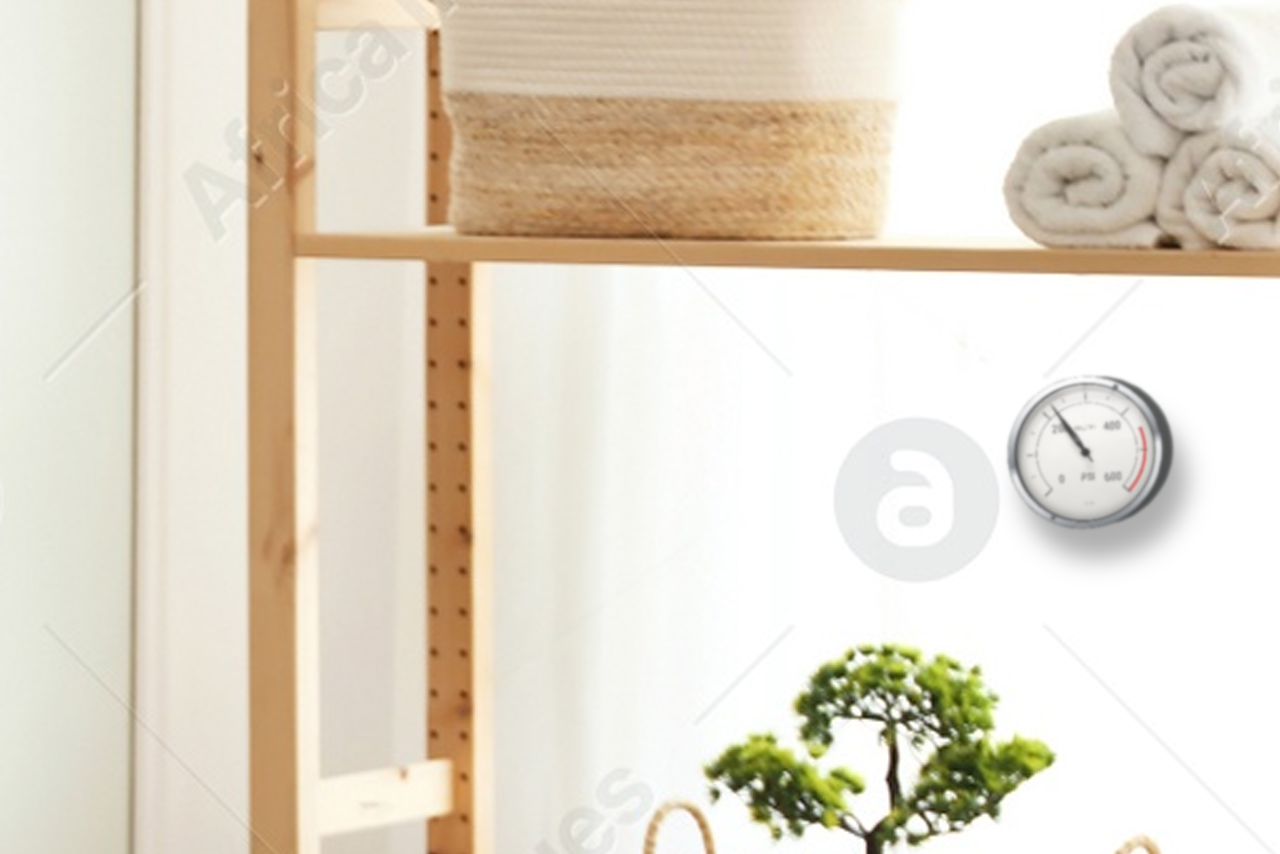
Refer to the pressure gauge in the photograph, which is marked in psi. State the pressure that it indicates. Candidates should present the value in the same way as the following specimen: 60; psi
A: 225; psi
